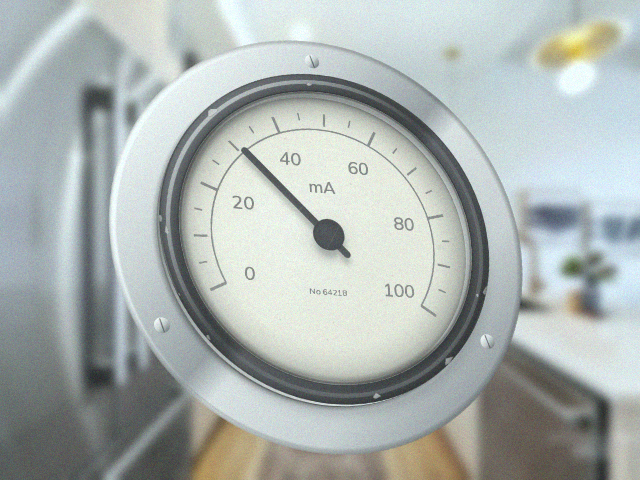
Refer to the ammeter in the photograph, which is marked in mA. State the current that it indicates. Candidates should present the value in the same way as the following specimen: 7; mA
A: 30; mA
